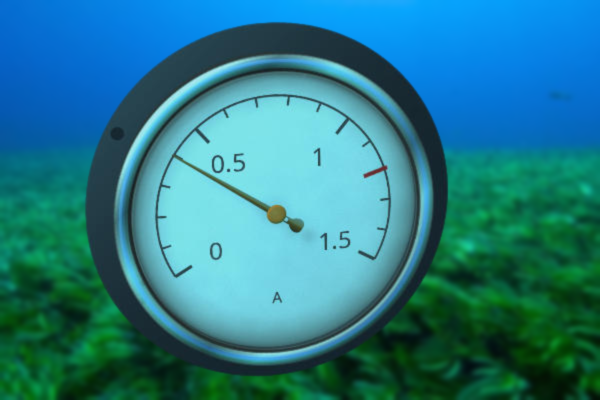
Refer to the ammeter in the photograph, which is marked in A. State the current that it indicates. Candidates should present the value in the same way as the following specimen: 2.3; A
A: 0.4; A
